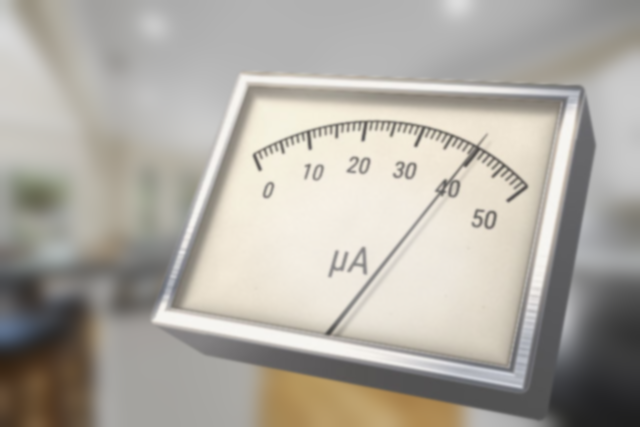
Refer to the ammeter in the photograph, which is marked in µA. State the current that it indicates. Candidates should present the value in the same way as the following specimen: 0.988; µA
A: 40; µA
